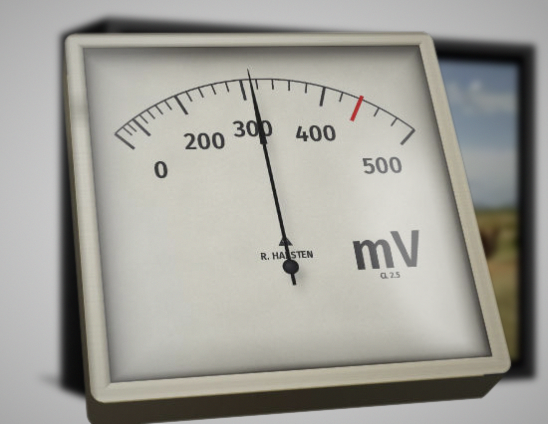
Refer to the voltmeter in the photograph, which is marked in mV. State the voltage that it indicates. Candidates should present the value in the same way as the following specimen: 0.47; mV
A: 310; mV
